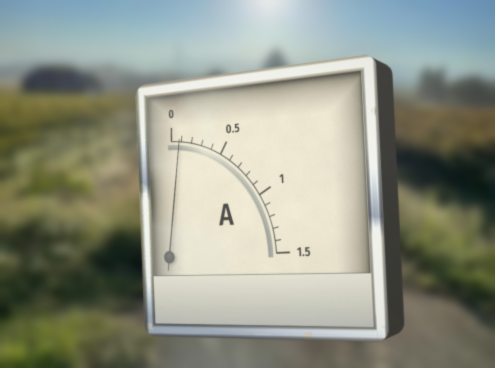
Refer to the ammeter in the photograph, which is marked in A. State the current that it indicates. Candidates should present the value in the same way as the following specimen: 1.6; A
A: 0.1; A
